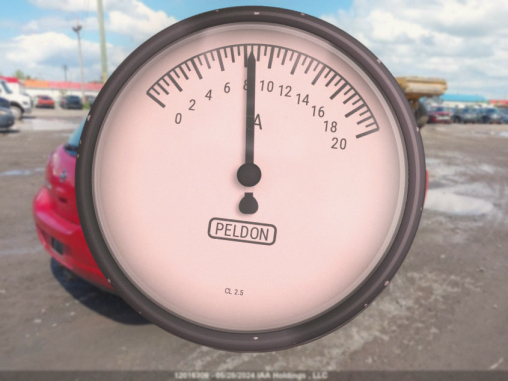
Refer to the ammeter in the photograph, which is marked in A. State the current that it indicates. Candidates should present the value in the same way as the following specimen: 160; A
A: 8.5; A
